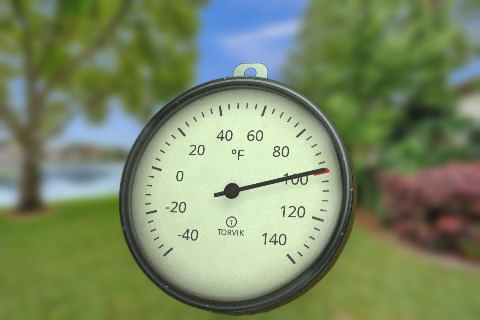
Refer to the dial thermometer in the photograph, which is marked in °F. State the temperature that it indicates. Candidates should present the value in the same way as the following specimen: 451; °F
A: 100; °F
